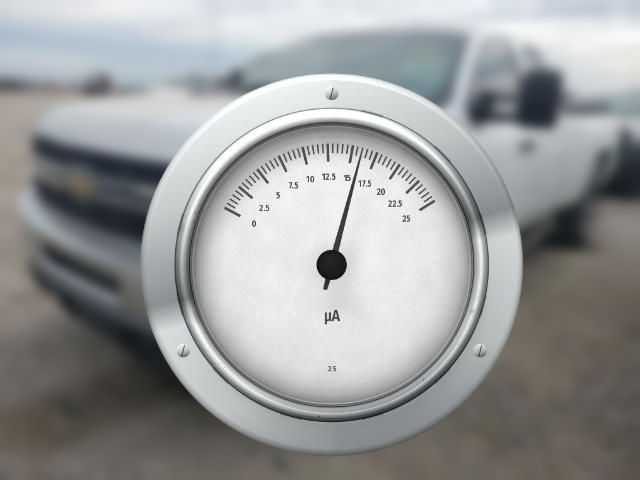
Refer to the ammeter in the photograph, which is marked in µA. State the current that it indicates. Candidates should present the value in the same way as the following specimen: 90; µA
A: 16; µA
